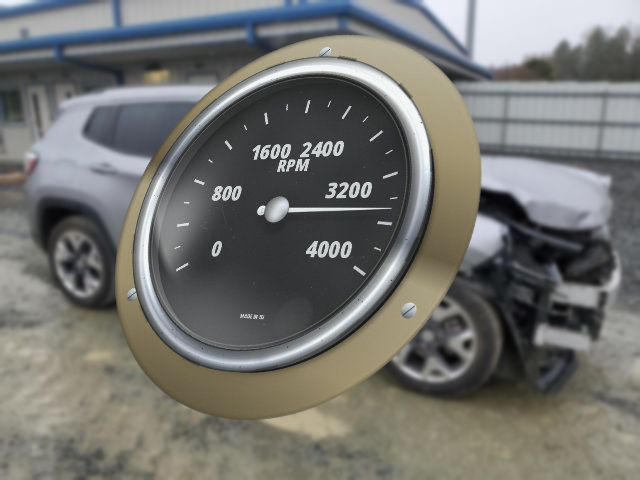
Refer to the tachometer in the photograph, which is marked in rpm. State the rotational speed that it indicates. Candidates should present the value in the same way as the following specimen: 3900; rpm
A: 3500; rpm
